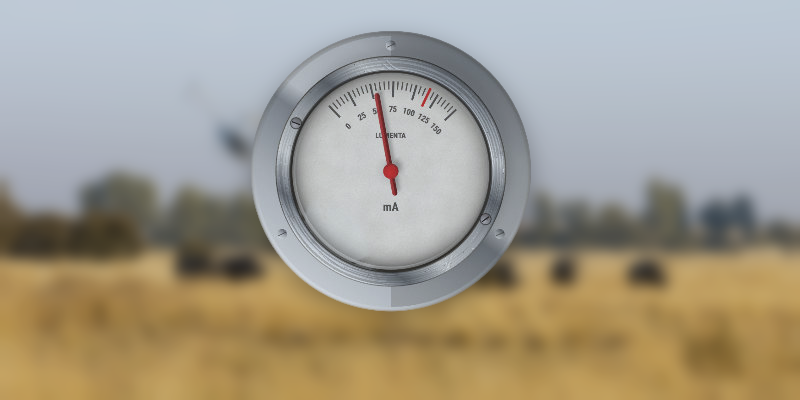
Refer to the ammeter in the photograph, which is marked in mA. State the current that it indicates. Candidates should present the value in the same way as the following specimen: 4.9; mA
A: 55; mA
